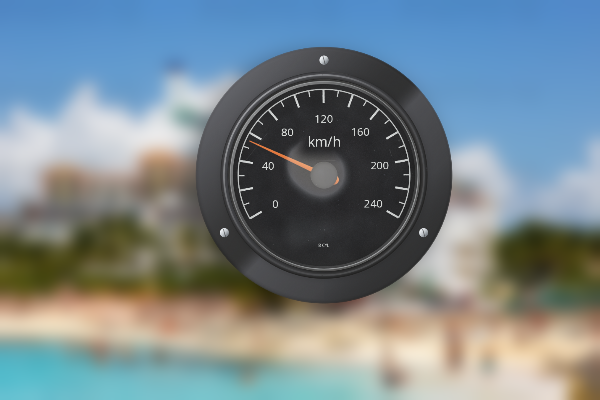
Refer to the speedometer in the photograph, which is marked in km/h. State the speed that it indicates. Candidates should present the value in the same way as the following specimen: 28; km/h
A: 55; km/h
